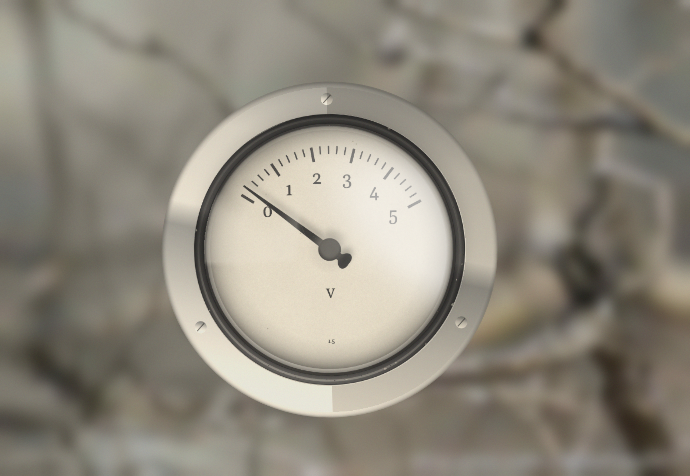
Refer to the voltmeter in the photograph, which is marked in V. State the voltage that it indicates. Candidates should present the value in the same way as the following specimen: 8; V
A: 0.2; V
